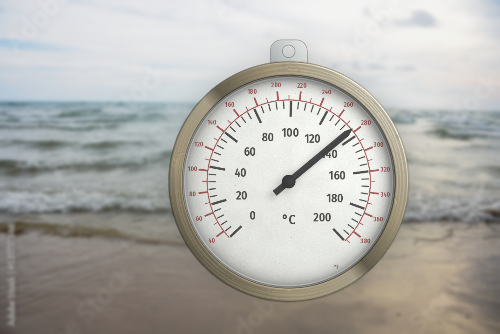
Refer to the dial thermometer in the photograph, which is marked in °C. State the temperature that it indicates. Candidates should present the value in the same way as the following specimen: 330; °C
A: 136; °C
